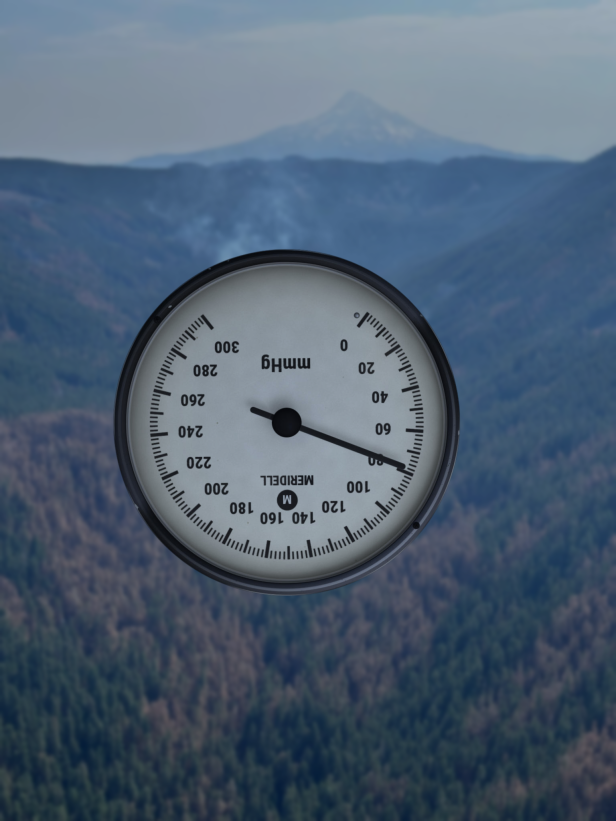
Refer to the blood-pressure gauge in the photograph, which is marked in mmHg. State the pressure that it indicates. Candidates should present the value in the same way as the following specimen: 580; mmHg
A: 78; mmHg
